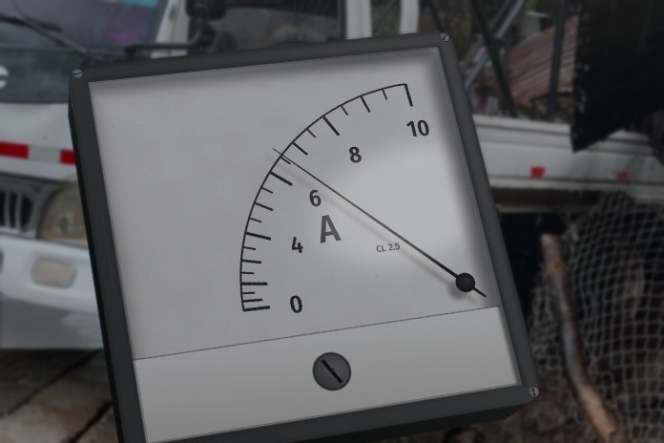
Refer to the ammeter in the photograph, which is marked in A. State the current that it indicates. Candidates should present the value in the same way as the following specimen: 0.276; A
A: 6.5; A
